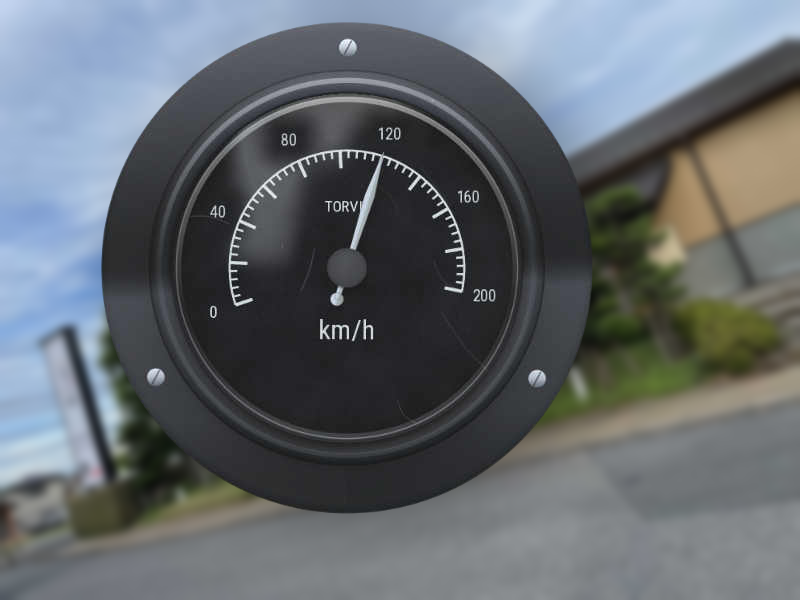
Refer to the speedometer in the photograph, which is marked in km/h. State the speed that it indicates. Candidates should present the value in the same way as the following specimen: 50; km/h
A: 120; km/h
